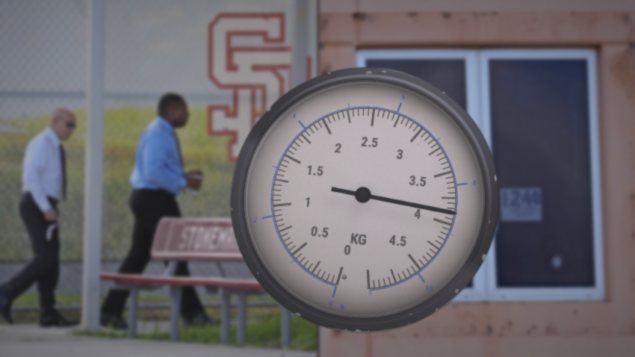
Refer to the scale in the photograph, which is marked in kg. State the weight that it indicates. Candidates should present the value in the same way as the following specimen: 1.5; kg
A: 3.9; kg
